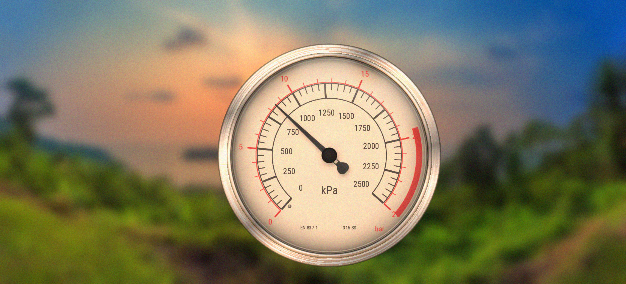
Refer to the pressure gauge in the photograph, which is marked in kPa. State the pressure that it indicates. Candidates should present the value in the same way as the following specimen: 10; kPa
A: 850; kPa
